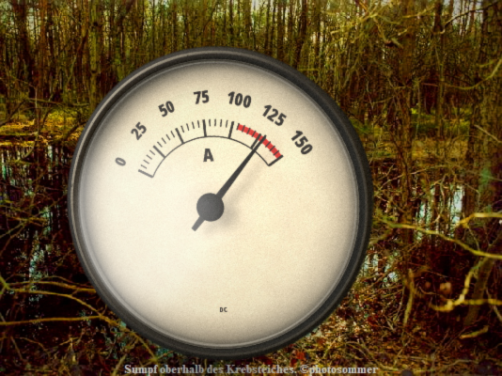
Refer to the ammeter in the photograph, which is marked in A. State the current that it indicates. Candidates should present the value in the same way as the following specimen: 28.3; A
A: 130; A
